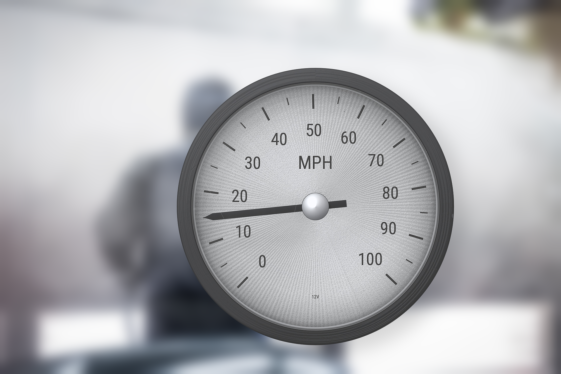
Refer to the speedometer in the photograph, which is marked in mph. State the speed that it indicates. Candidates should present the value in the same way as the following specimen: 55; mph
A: 15; mph
